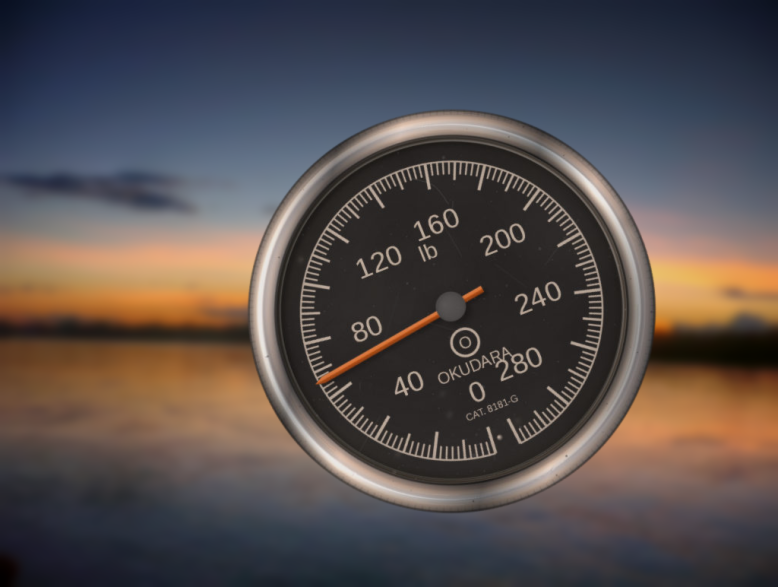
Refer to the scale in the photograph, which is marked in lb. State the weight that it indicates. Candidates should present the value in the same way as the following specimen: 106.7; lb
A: 66; lb
